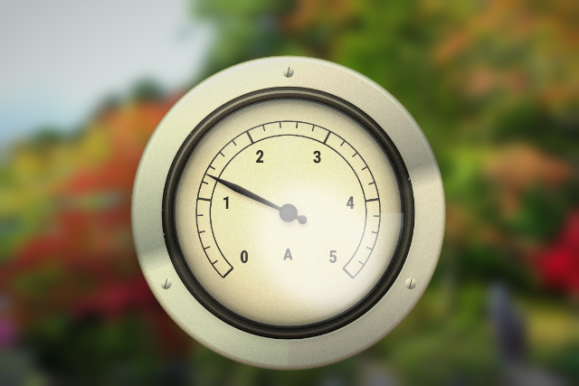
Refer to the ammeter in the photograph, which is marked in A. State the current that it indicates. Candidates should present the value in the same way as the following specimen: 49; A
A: 1.3; A
